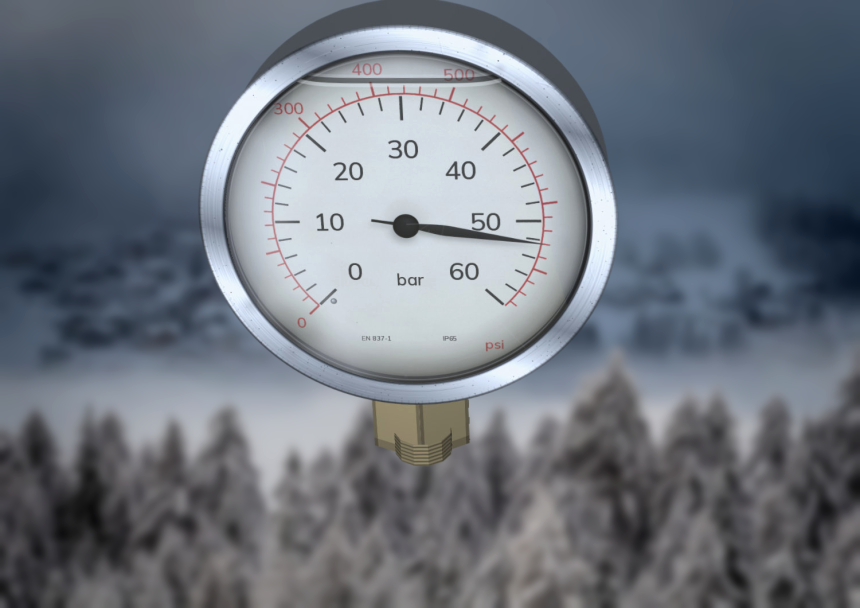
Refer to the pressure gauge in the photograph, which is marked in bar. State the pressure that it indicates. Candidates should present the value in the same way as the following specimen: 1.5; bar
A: 52; bar
